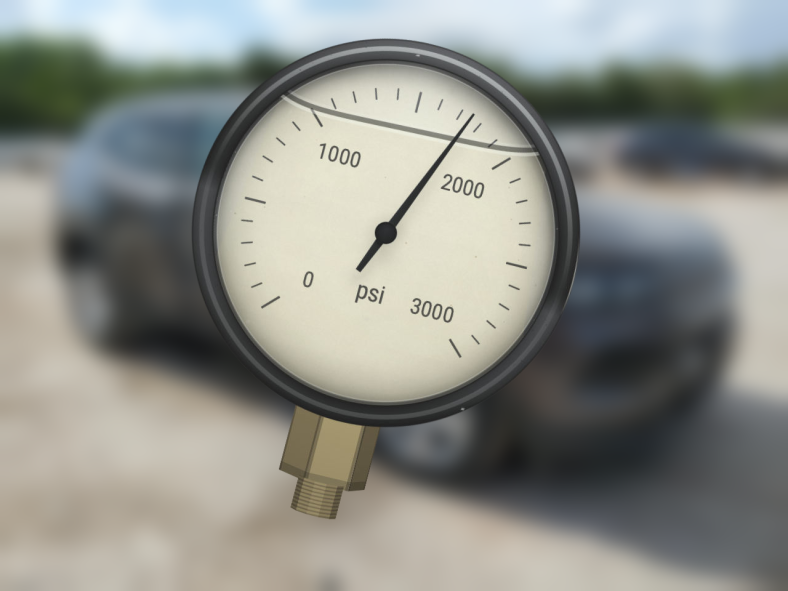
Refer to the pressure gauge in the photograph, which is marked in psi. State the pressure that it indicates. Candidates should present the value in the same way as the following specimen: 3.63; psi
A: 1750; psi
